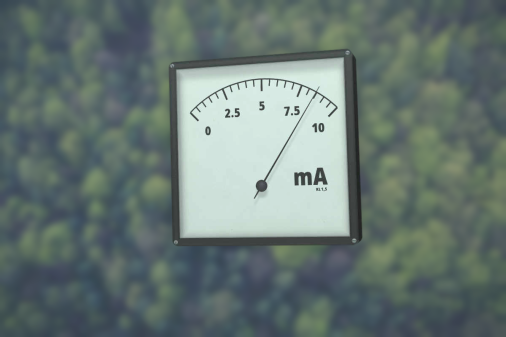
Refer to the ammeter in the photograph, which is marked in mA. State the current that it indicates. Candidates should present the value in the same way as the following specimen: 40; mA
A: 8.5; mA
